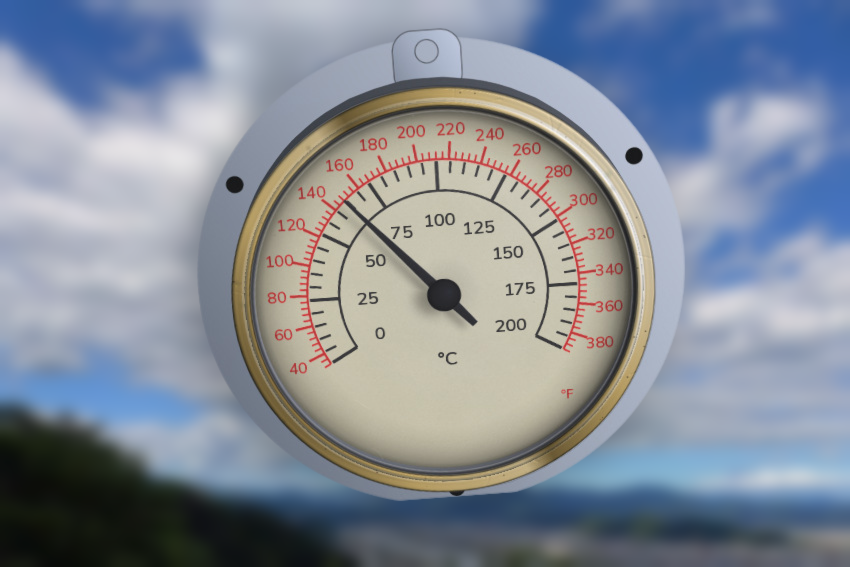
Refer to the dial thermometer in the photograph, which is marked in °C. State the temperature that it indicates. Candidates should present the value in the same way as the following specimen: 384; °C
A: 65; °C
